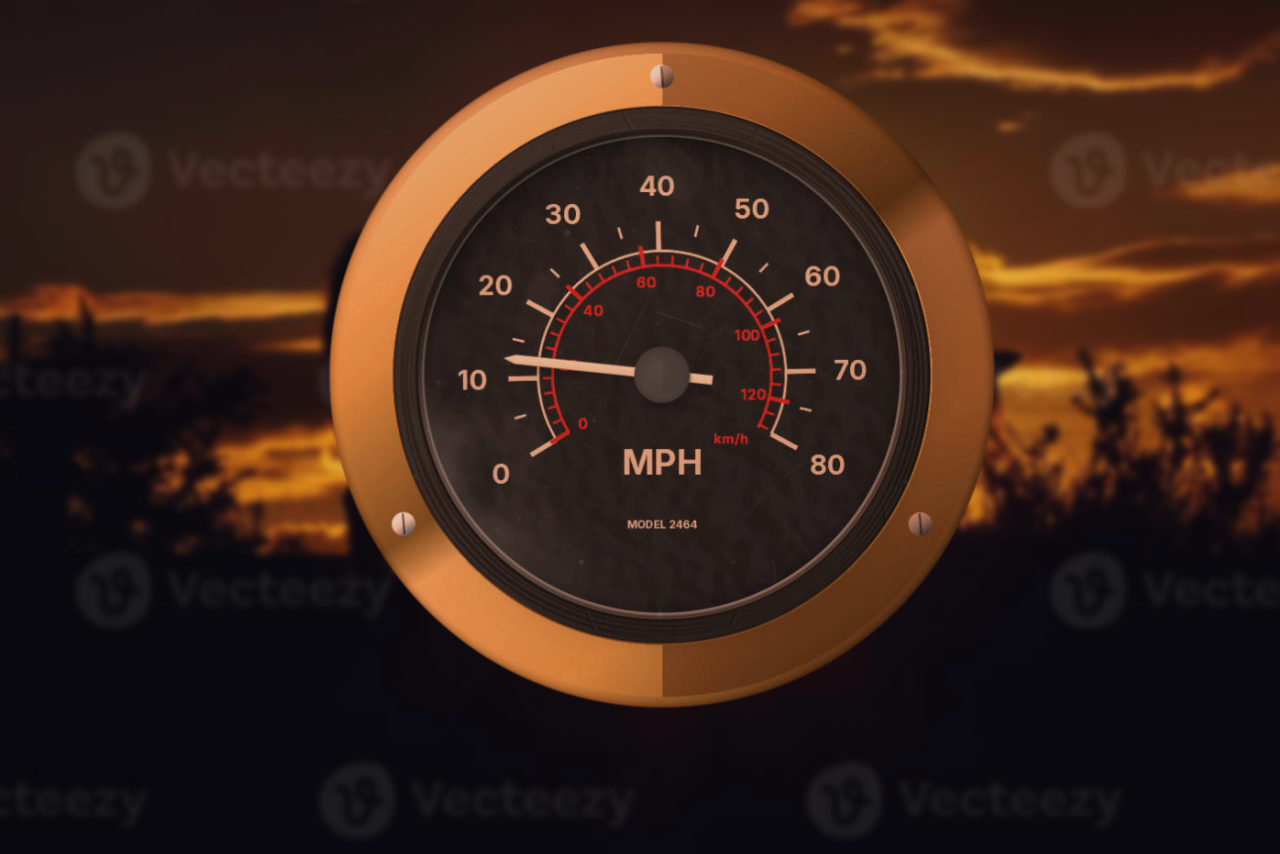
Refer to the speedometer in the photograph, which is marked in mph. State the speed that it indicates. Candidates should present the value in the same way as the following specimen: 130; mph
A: 12.5; mph
